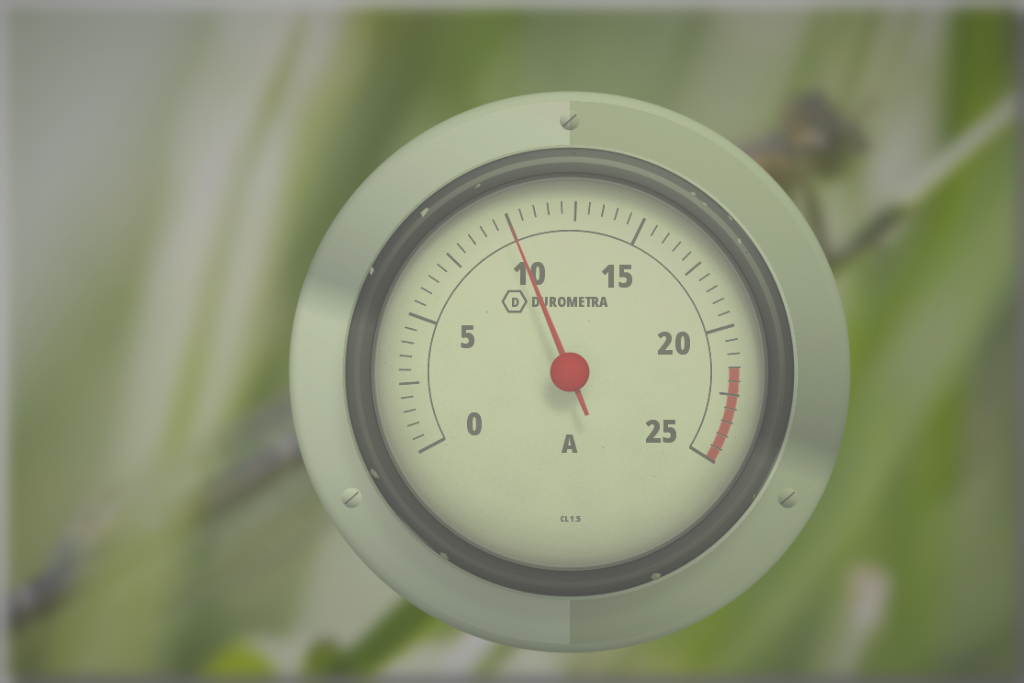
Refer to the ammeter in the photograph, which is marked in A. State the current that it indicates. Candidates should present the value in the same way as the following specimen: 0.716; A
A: 10; A
